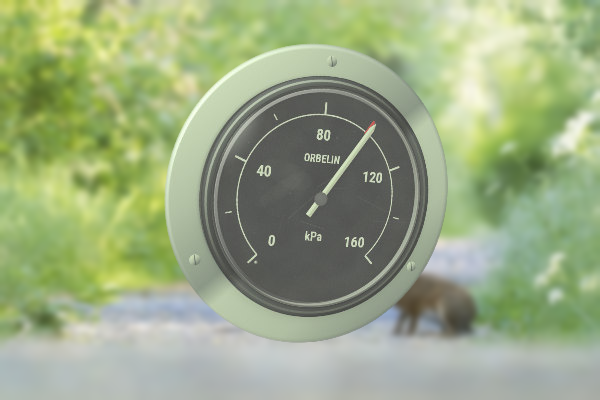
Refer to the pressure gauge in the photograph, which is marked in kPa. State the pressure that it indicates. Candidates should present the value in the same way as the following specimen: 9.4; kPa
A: 100; kPa
